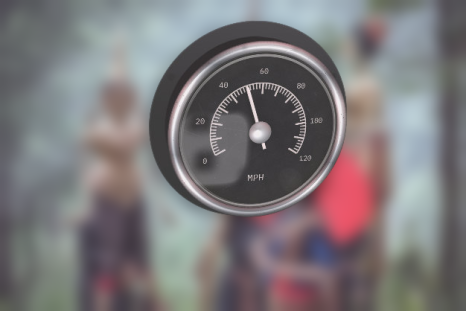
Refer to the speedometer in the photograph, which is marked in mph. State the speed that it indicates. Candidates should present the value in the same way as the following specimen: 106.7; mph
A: 50; mph
